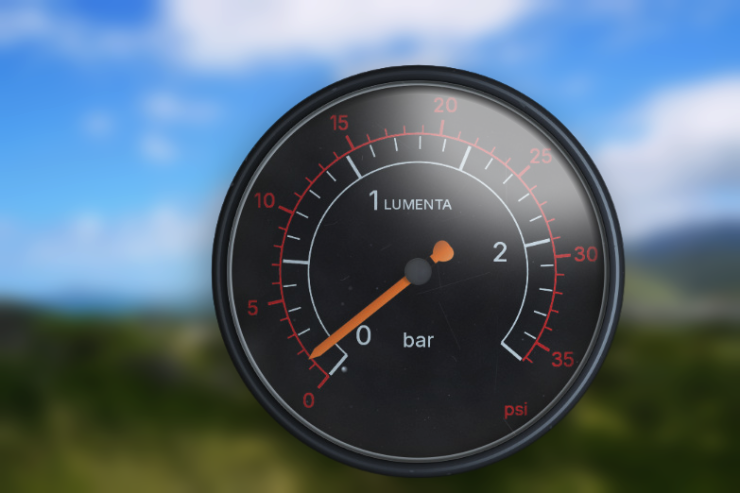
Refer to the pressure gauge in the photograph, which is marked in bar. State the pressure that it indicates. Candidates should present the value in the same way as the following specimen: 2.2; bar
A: 0.1; bar
